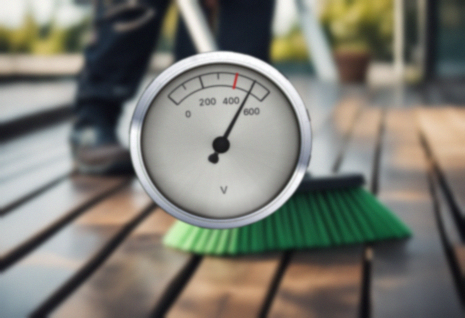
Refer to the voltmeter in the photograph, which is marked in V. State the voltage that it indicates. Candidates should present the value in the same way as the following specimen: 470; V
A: 500; V
